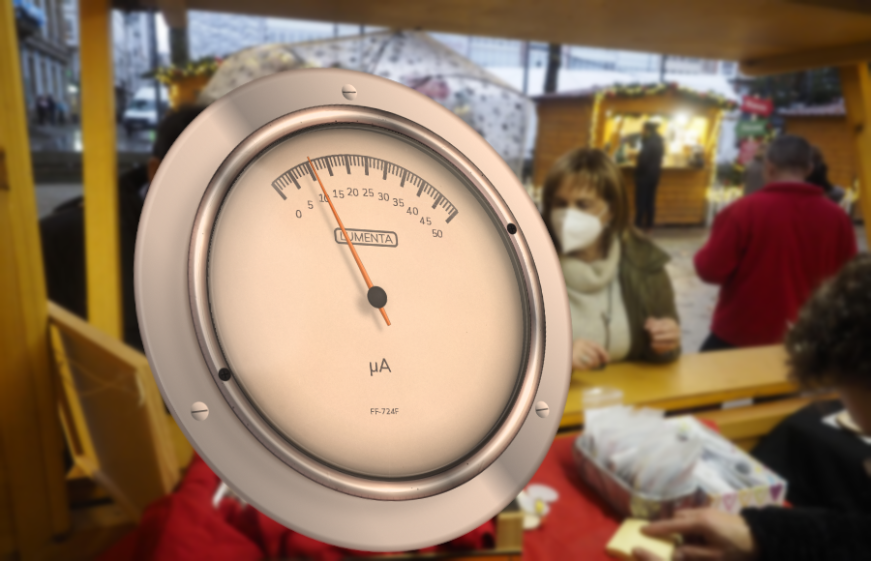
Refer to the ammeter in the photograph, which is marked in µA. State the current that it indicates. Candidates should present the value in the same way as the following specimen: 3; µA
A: 10; µA
